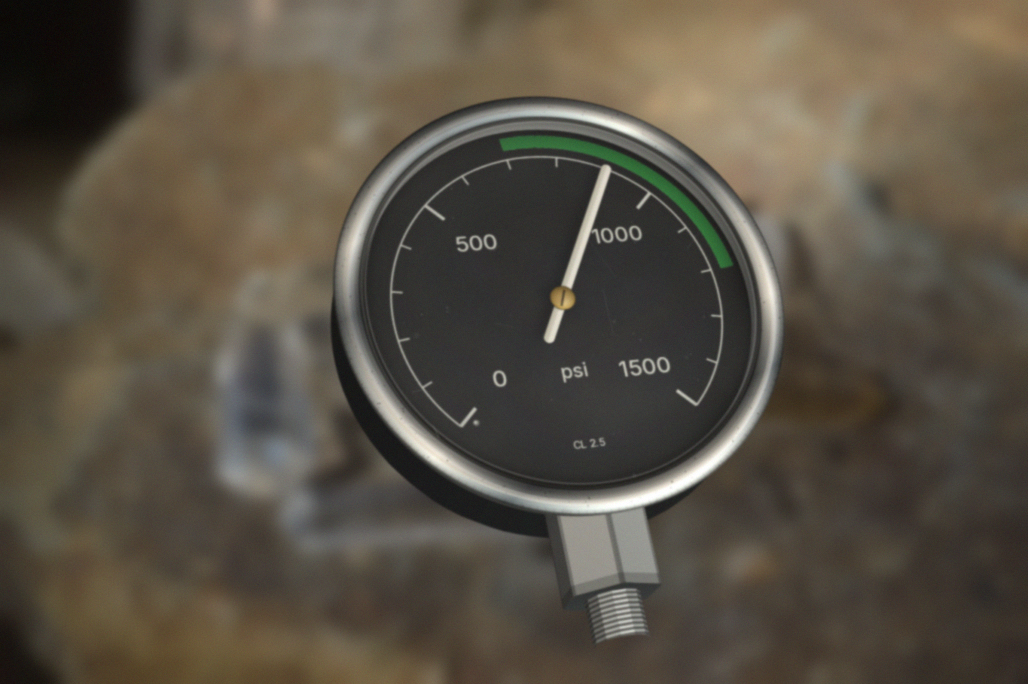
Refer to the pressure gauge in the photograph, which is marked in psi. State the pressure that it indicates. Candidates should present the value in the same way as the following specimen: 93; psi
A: 900; psi
